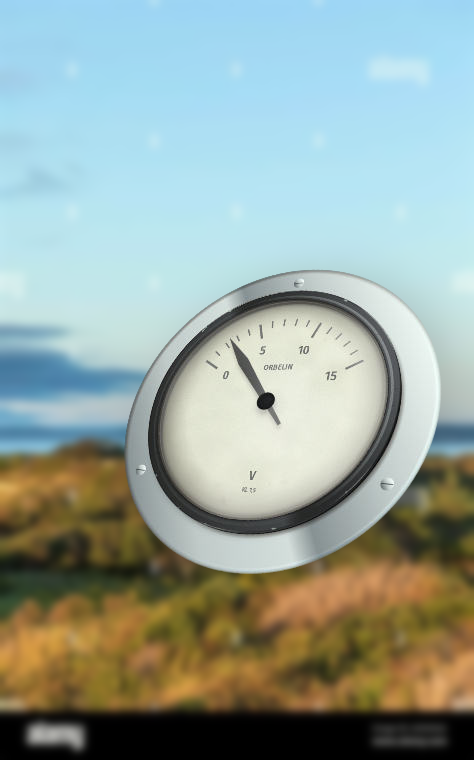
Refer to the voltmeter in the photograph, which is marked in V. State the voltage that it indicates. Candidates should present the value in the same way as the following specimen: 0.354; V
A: 2.5; V
